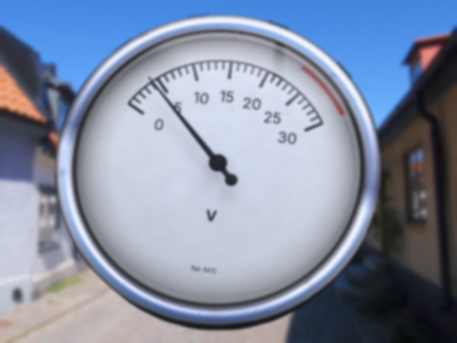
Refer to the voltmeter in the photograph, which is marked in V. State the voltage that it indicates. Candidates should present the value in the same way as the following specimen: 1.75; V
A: 4; V
